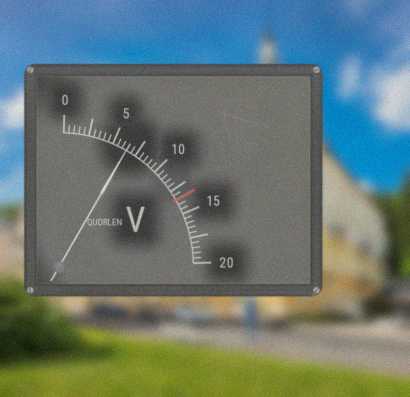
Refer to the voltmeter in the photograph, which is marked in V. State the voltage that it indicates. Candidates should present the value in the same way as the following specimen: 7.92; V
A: 6.5; V
